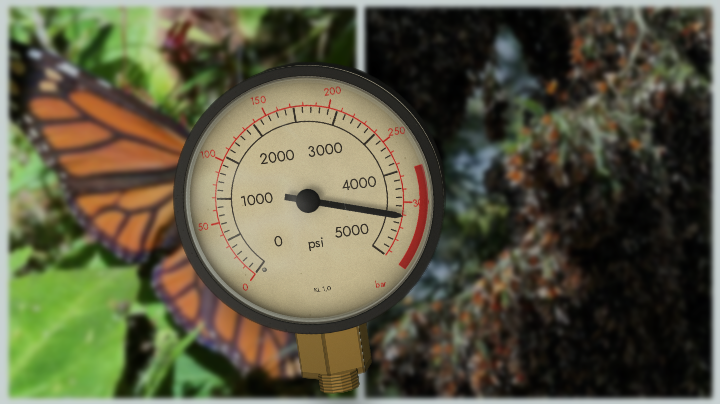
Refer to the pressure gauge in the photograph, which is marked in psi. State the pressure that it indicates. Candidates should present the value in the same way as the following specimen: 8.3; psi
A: 4500; psi
